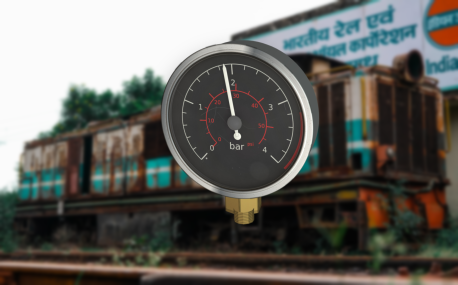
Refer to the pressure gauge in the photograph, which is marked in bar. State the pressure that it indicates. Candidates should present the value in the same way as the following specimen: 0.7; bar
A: 1.9; bar
